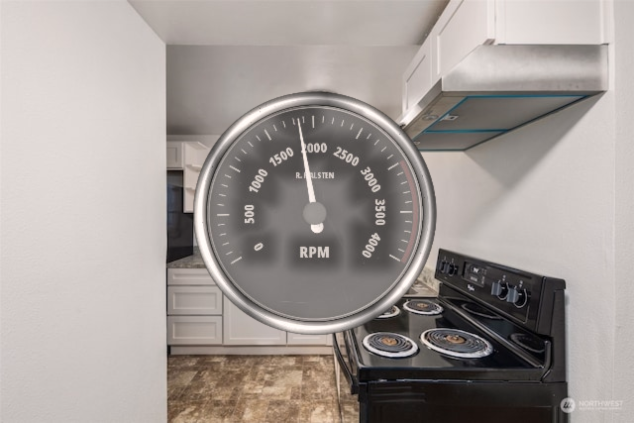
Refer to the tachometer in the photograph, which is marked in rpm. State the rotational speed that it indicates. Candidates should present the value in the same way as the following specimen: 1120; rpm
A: 1850; rpm
